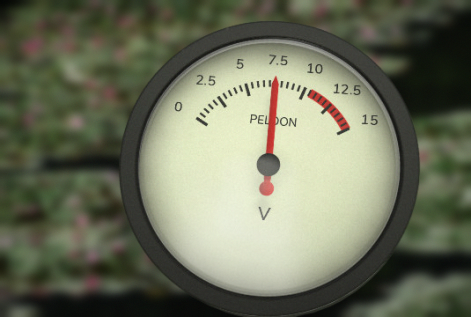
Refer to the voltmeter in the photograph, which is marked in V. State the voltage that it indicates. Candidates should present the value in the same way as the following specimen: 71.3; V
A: 7.5; V
